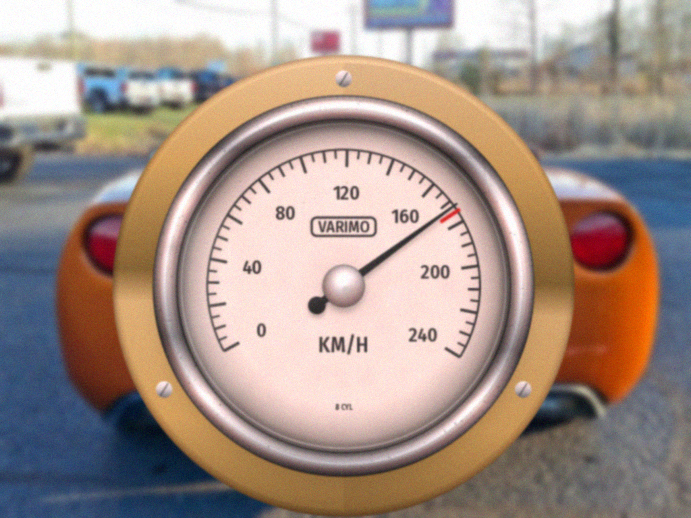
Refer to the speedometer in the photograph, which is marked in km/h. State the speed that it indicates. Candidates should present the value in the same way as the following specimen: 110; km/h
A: 172.5; km/h
